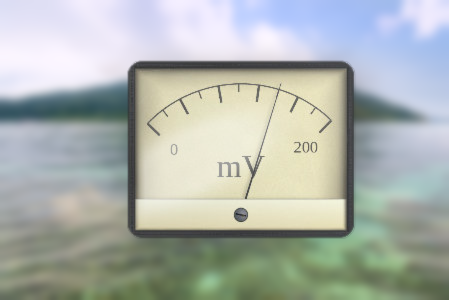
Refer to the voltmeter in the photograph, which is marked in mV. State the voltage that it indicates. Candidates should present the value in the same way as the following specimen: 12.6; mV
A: 140; mV
